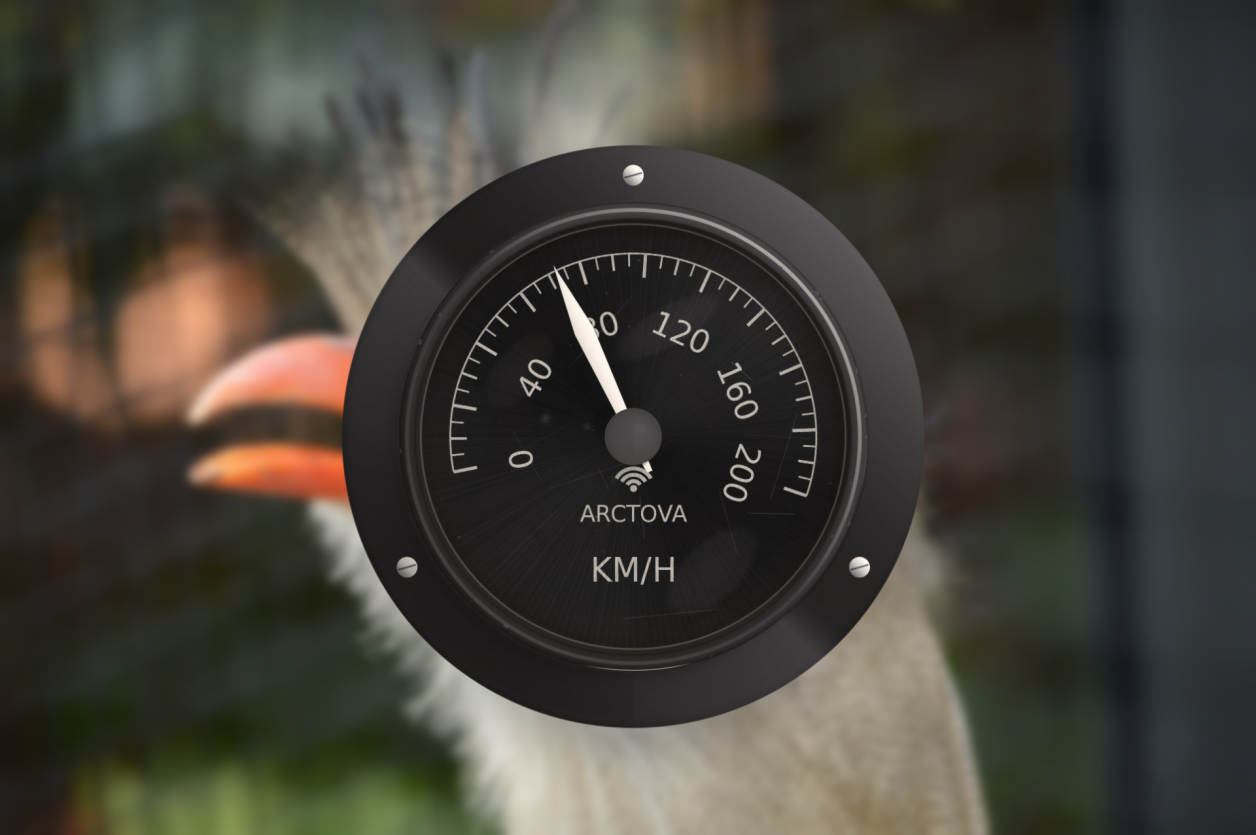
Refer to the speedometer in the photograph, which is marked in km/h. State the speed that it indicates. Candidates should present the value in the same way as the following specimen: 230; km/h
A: 72.5; km/h
